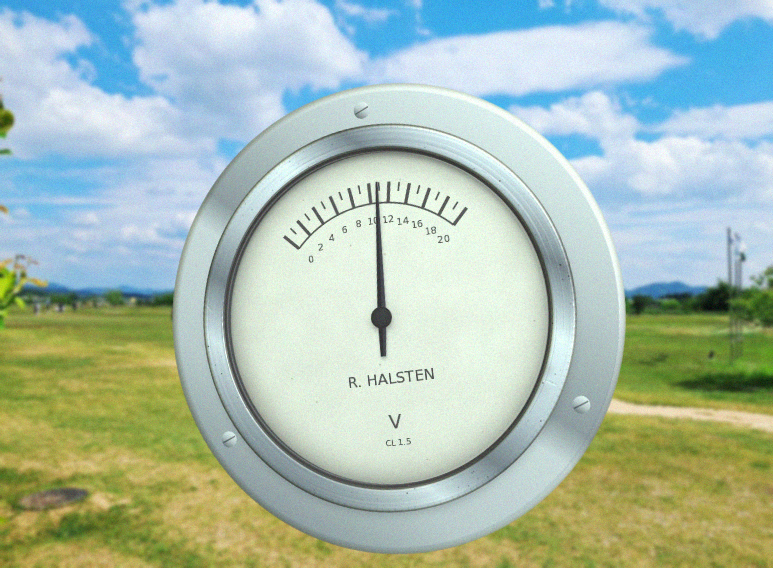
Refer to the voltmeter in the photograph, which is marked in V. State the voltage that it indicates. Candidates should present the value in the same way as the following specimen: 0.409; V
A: 11; V
